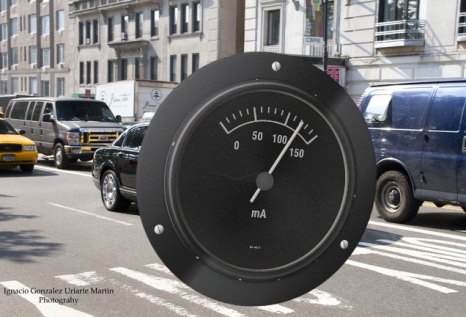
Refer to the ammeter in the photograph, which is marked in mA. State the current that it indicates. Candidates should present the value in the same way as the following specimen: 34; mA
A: 120; mA
